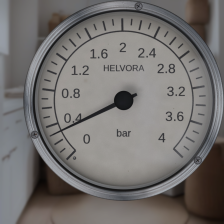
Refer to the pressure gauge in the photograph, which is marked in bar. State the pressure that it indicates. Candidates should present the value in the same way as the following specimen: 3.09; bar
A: 0.3; bar
